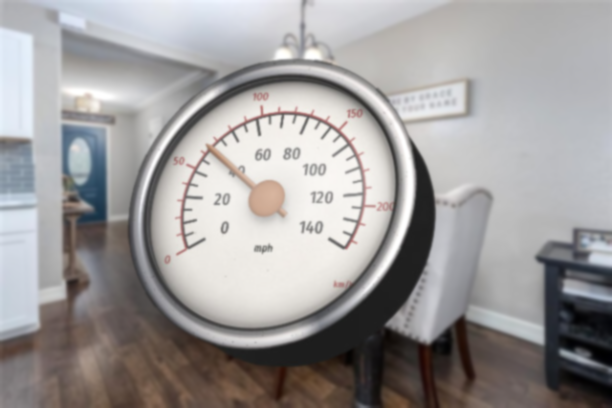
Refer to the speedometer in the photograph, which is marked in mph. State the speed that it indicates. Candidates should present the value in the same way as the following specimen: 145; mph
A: 40; mph
